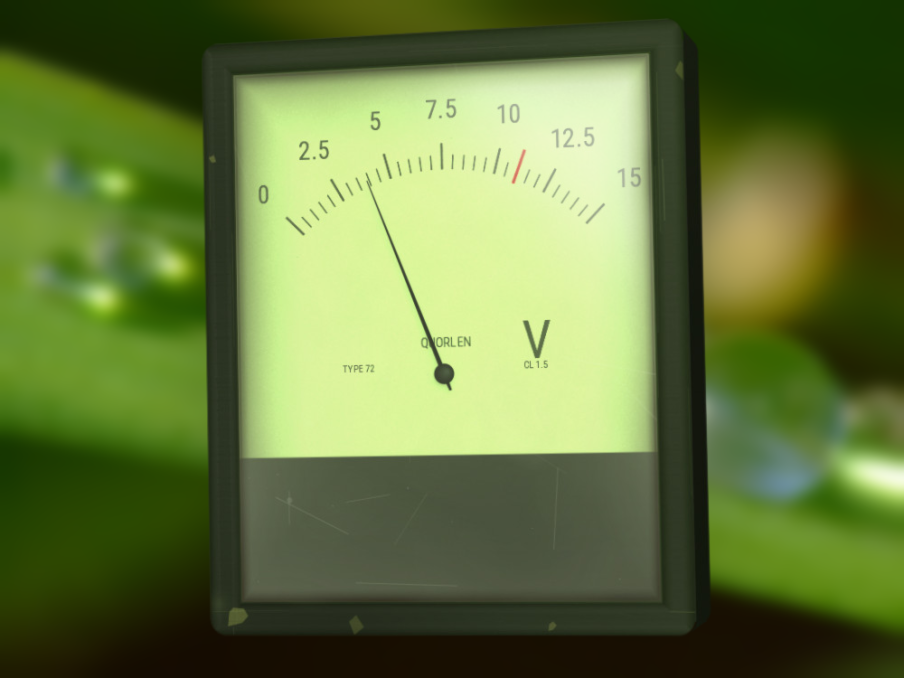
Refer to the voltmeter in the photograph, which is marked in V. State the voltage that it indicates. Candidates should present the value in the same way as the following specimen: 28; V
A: 4; V
